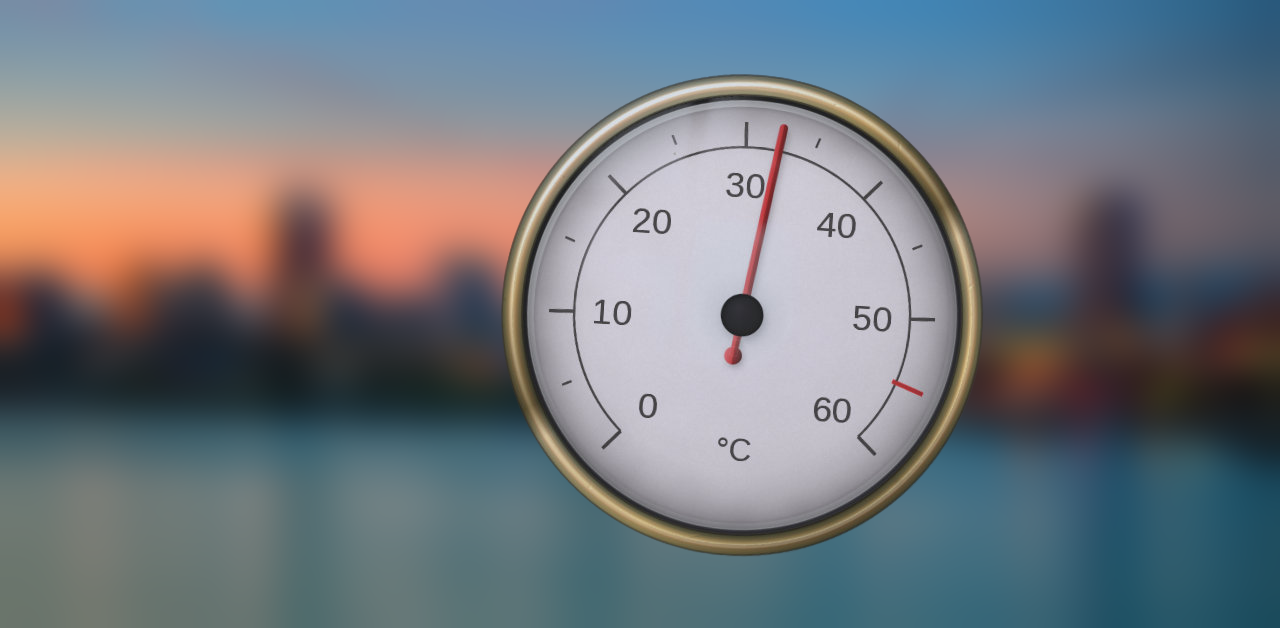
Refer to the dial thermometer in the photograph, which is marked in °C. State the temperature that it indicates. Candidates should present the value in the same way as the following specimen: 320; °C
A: 32.5; °C
